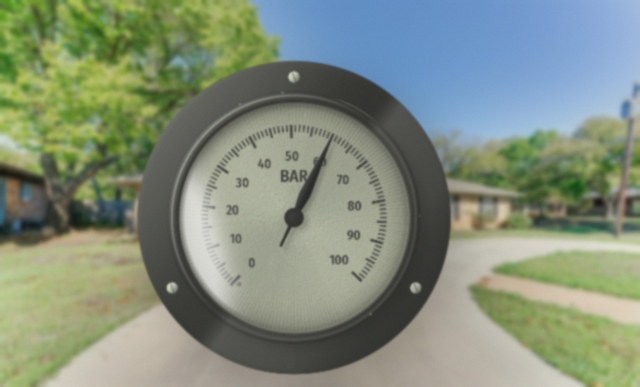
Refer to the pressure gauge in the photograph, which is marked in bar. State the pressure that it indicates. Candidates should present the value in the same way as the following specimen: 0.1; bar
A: 60; bar
